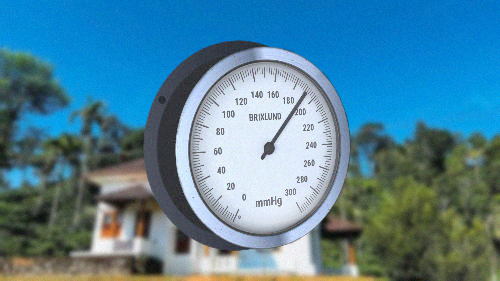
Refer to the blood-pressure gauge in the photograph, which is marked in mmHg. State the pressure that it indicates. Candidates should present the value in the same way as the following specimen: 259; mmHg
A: 190; mmHg
